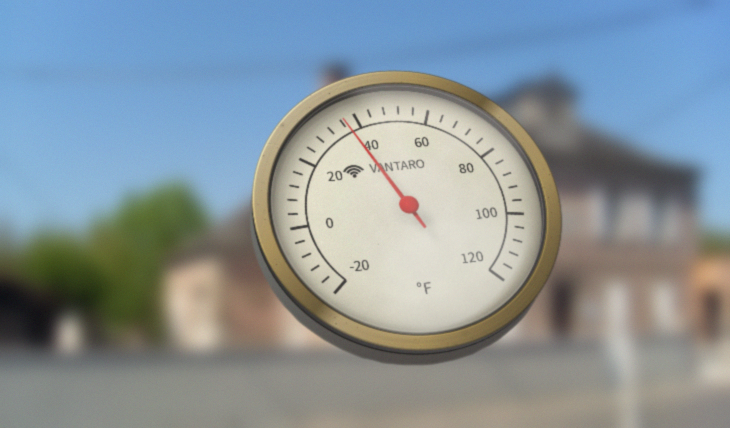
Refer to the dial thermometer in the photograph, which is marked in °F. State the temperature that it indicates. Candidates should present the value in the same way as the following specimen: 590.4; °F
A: 36; °F
